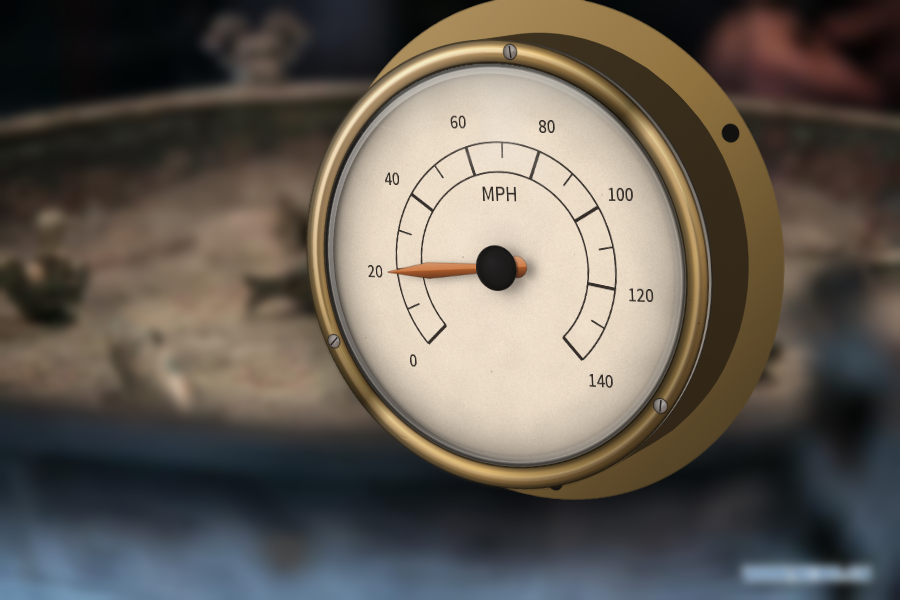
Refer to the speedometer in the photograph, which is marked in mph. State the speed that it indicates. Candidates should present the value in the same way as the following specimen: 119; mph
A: 20; mph
